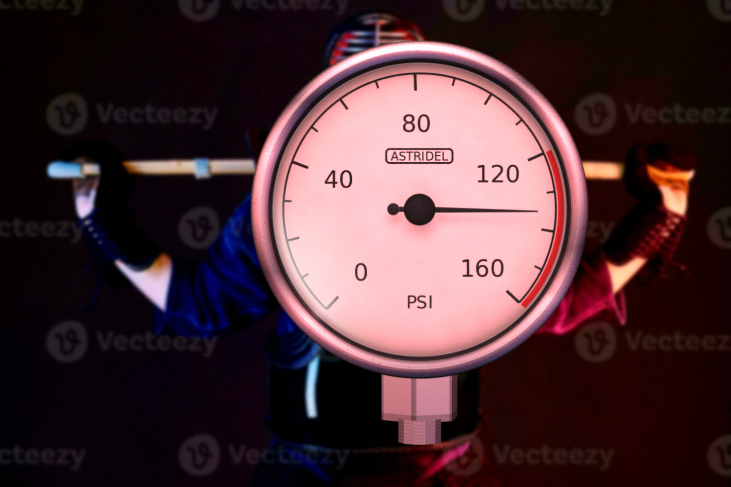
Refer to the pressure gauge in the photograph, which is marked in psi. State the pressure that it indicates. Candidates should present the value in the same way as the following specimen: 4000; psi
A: 135; psi
